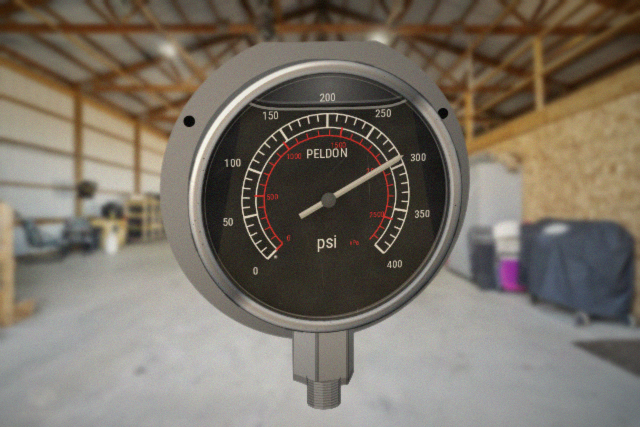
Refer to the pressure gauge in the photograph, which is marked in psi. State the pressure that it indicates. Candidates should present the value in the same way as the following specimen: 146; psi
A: 290; psi
